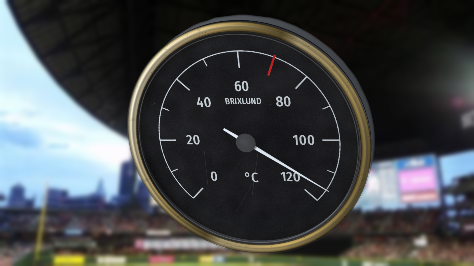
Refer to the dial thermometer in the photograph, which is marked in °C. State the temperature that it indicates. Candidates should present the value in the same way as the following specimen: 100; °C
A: 115; °C
